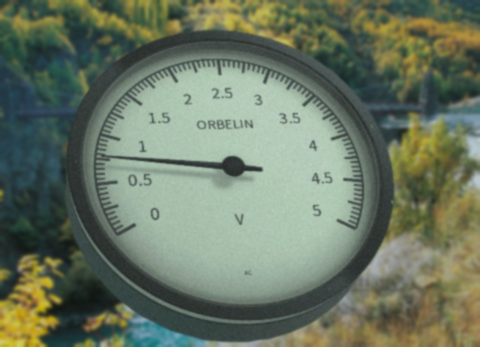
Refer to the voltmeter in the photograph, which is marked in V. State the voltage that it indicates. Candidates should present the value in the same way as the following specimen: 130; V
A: 0.75; V
